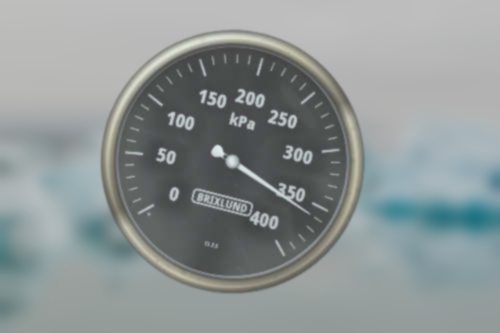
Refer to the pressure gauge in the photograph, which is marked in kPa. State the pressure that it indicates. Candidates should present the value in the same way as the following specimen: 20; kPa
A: 360; kPa
